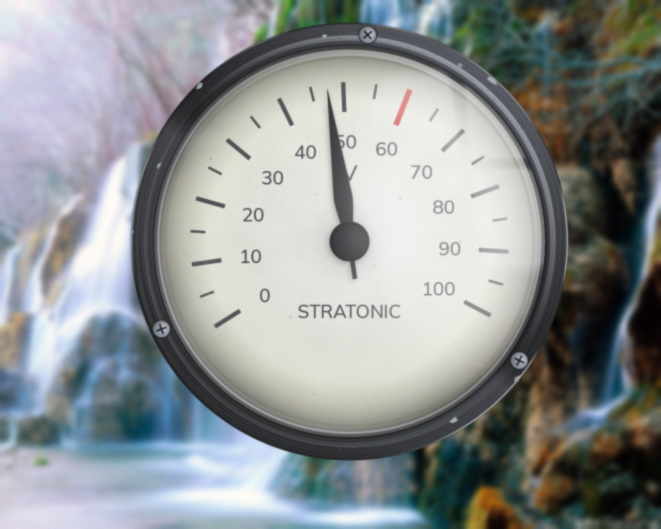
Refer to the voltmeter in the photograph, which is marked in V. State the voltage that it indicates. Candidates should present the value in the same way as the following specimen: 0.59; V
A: 47.5; V
